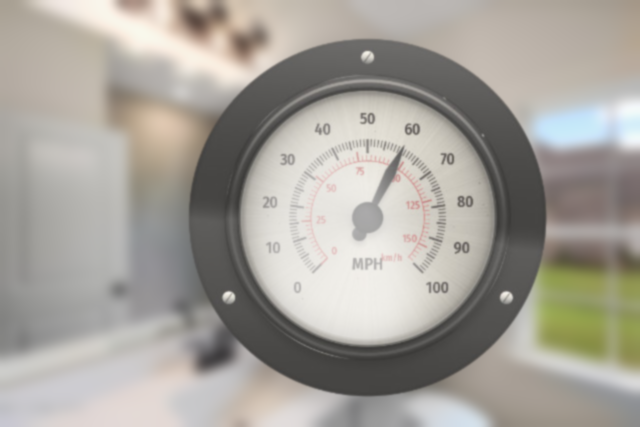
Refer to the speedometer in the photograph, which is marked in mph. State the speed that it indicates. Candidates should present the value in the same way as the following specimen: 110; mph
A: 60; mph
